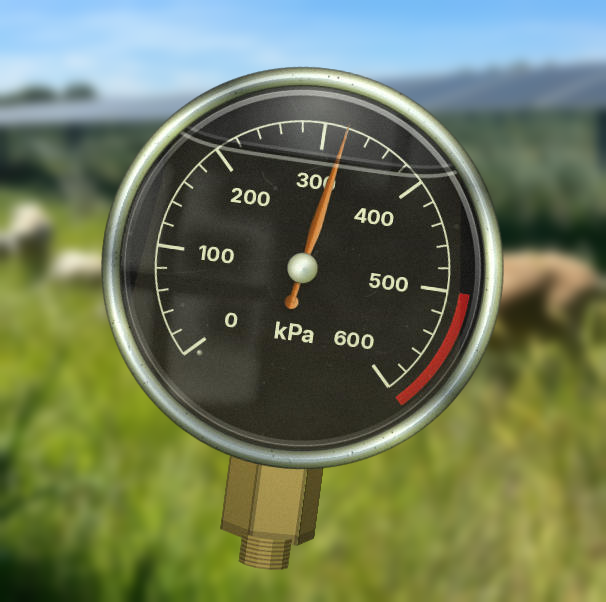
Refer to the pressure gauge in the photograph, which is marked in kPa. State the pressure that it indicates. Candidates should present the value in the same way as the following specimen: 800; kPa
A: 320; kPa
